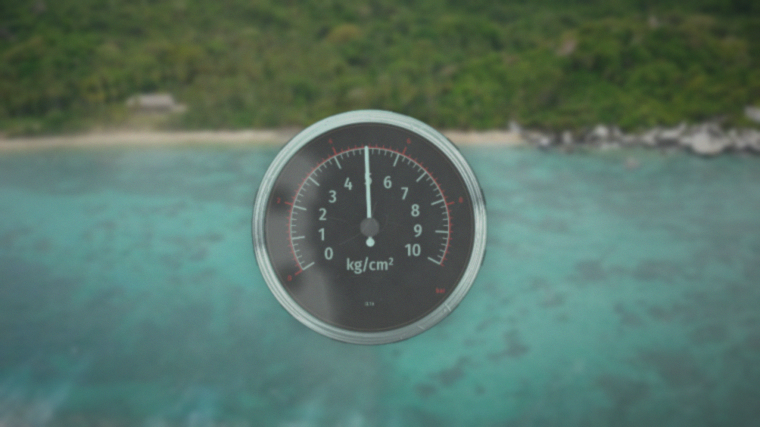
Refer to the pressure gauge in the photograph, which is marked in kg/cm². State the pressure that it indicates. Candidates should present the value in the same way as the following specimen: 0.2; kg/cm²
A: 5; kg/cm²
